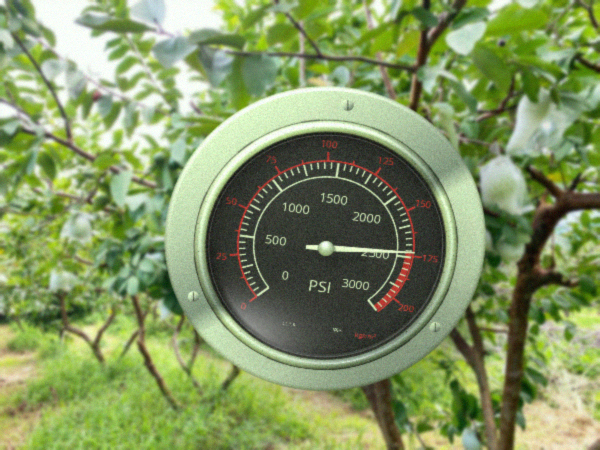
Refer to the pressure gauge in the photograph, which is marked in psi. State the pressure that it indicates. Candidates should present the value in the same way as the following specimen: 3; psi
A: 2450; psi
